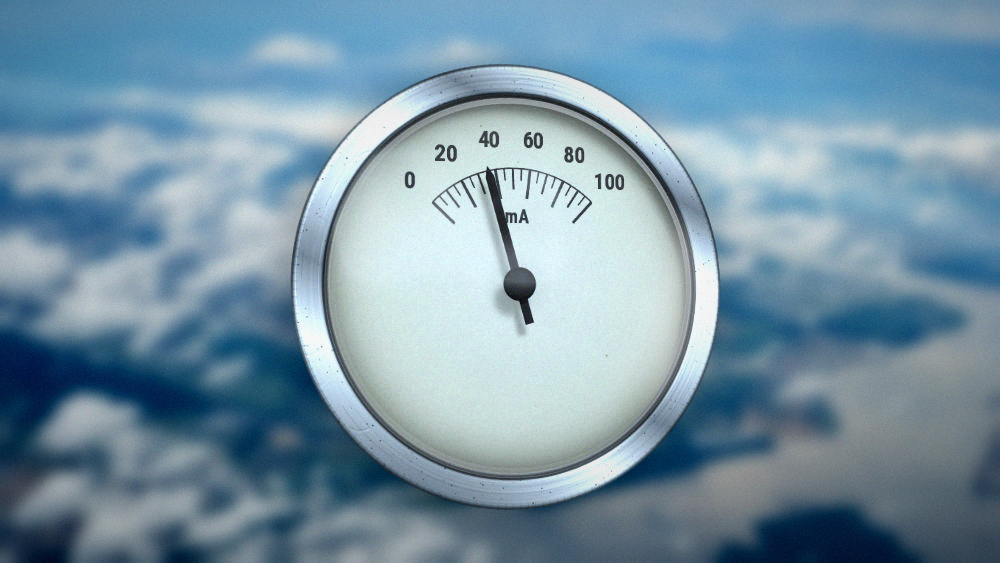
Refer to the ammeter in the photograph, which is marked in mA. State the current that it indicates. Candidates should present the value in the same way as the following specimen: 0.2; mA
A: 35; mA
